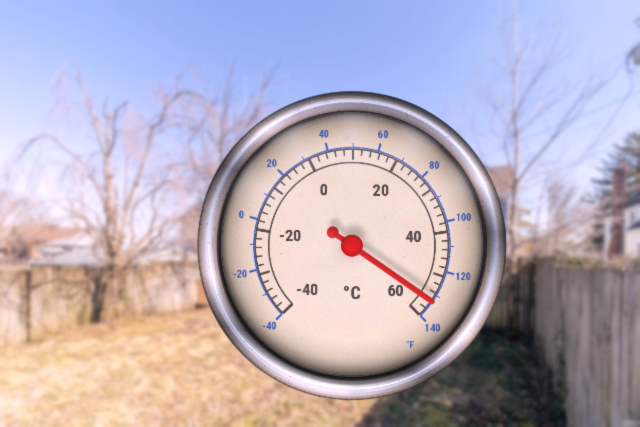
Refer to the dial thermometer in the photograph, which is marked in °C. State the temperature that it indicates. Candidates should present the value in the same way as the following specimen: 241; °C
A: 56; °C
